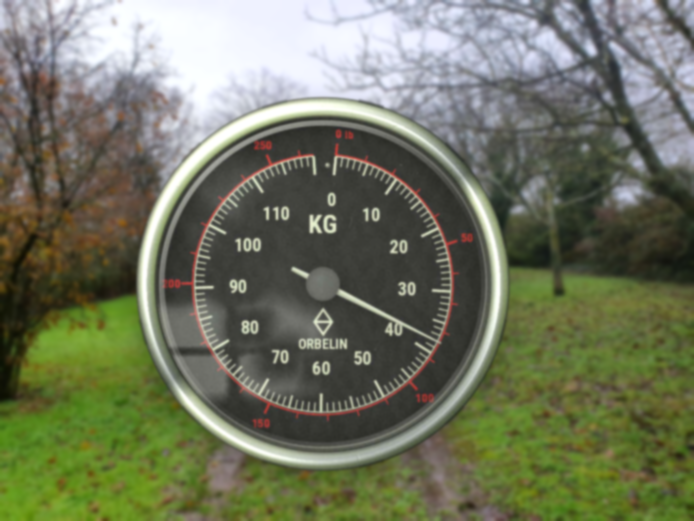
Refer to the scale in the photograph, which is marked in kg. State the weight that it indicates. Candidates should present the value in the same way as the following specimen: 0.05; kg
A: 38; kg
